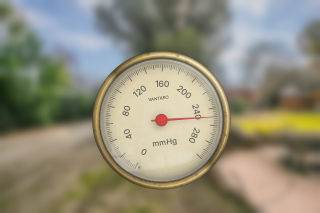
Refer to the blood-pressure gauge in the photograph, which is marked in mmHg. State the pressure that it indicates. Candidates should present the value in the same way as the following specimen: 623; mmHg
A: 250; mmHg
